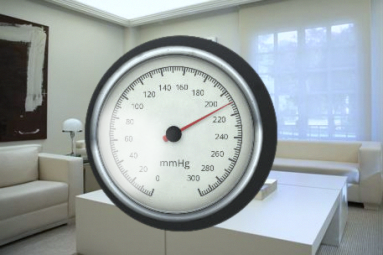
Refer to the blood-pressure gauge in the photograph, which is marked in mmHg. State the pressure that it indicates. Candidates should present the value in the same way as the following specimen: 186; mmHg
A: 210; mmHg
